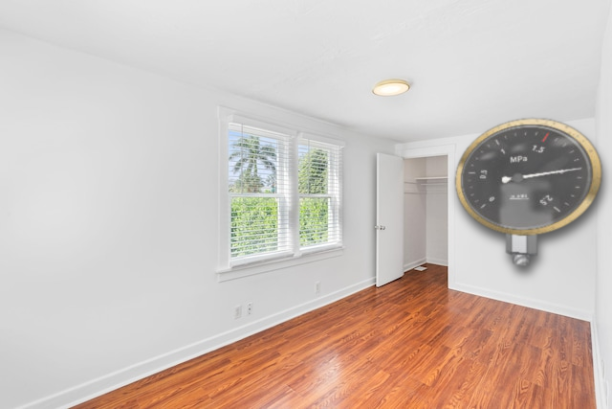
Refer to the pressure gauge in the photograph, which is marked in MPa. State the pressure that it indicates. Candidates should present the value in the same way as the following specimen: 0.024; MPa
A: 2; MPa
